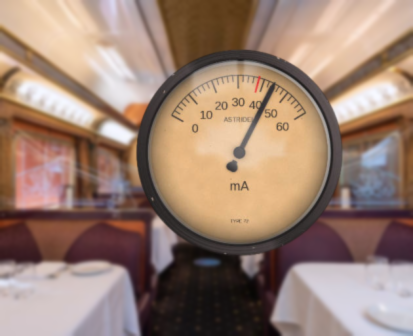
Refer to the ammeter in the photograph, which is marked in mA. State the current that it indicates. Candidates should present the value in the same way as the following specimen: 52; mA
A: 44; mA
